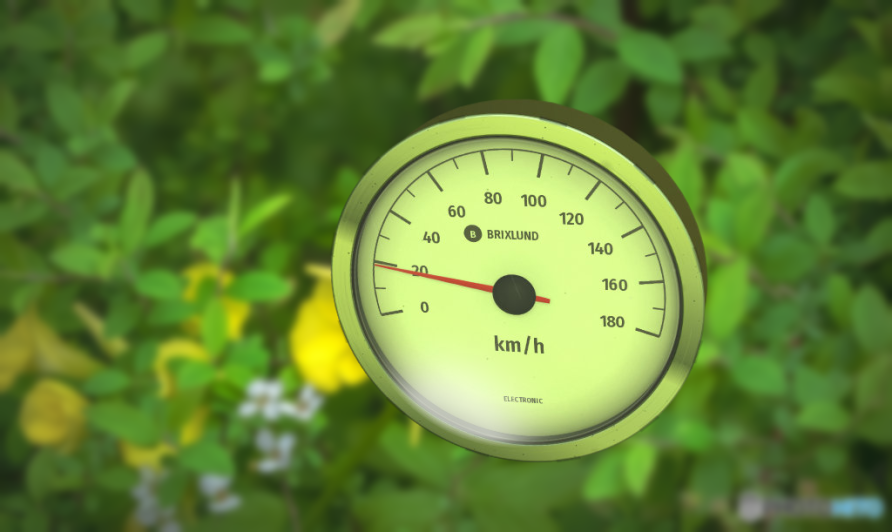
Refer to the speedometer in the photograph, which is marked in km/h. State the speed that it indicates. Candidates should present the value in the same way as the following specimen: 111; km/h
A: 20; km/h
